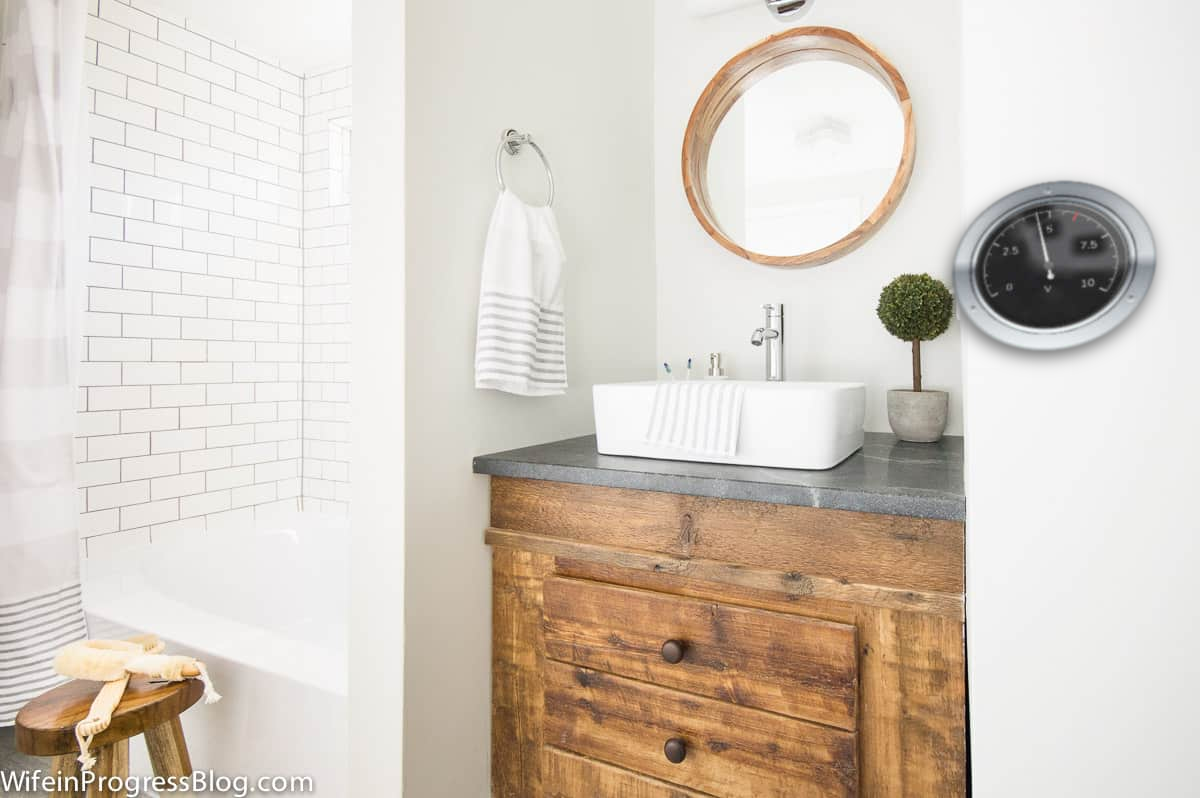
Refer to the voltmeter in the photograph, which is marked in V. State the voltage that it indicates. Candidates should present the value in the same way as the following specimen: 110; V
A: 4.5; V
